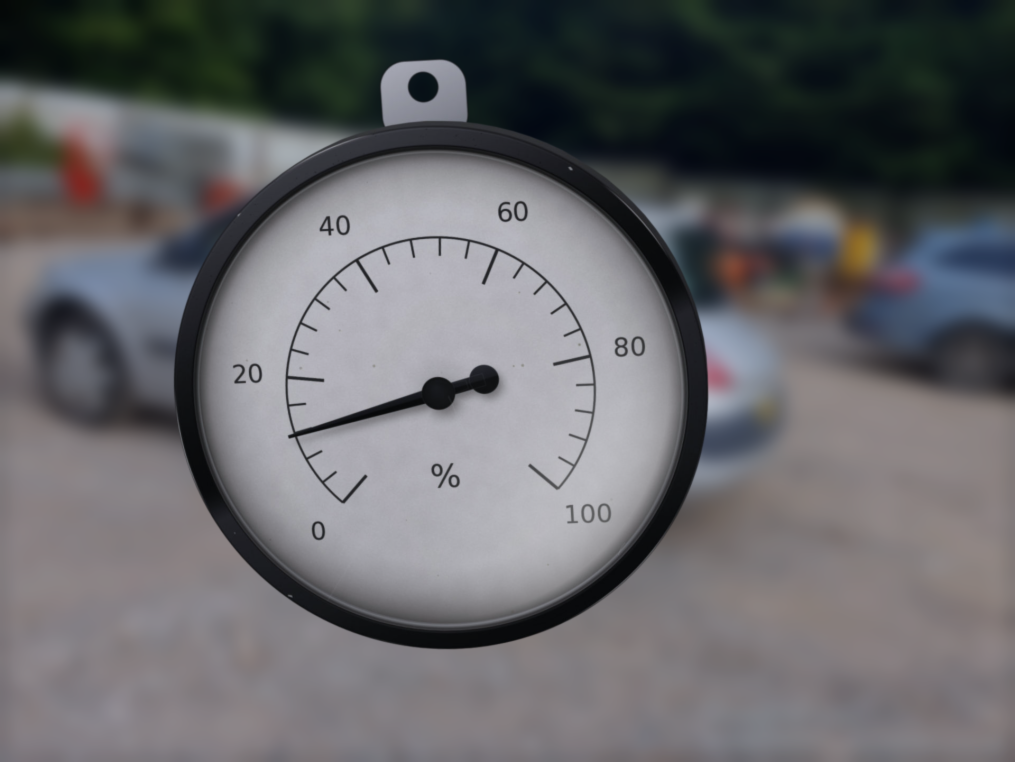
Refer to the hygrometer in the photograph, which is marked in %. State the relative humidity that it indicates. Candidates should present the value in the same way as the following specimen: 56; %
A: 12; %
